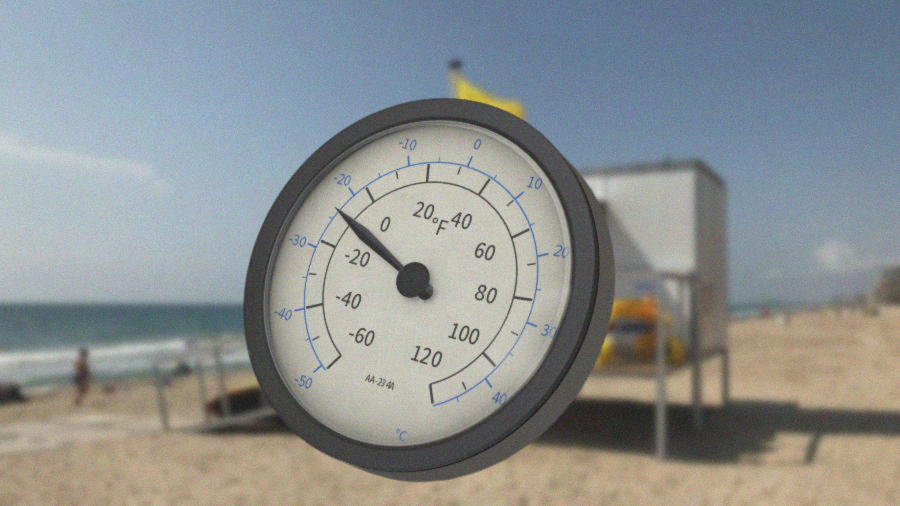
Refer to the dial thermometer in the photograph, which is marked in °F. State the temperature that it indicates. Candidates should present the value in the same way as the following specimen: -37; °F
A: -10; °F
